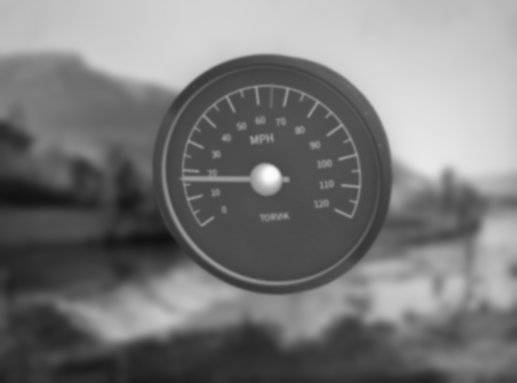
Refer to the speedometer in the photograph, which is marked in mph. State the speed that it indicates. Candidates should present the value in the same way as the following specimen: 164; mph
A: 17.5; mph
